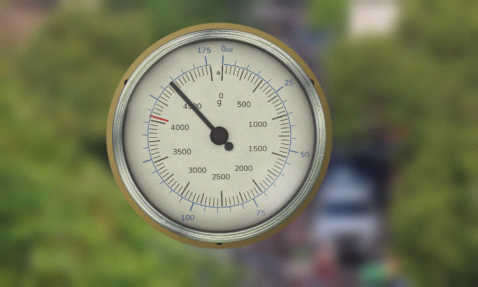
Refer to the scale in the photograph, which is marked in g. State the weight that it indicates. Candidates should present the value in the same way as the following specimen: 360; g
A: 4500; g
